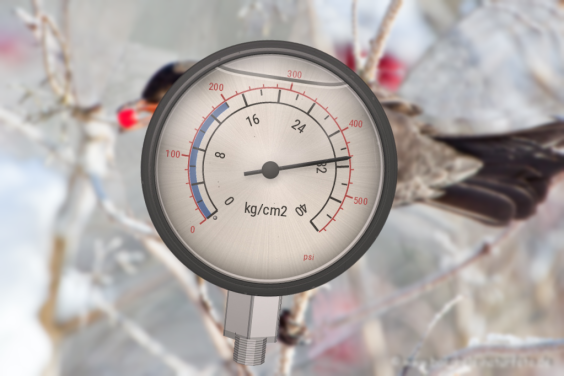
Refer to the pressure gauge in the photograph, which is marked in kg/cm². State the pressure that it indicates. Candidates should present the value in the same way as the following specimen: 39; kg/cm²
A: 31; kg/cm²
